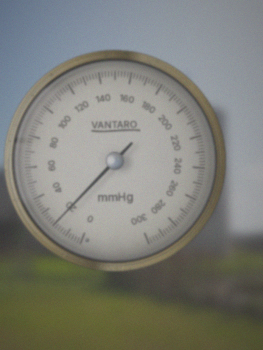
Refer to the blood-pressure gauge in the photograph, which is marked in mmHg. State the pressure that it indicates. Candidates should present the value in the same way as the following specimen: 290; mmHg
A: 20; mmHg
